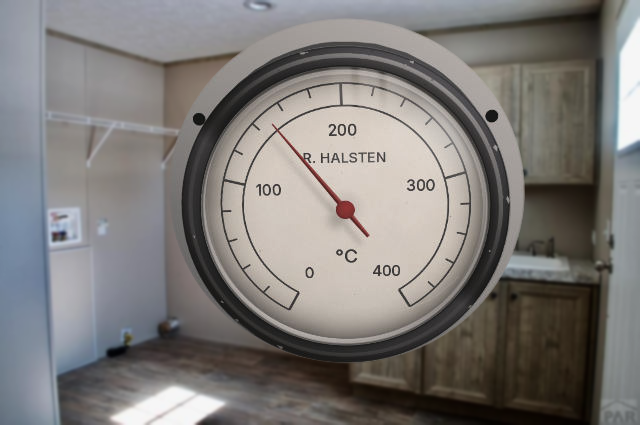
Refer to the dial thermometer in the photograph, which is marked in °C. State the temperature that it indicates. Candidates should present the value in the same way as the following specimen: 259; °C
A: 150; °C
